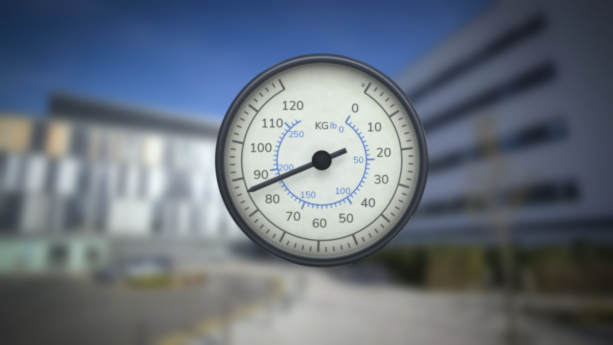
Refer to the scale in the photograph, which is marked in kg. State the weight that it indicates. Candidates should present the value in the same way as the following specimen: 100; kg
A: 86; kg
